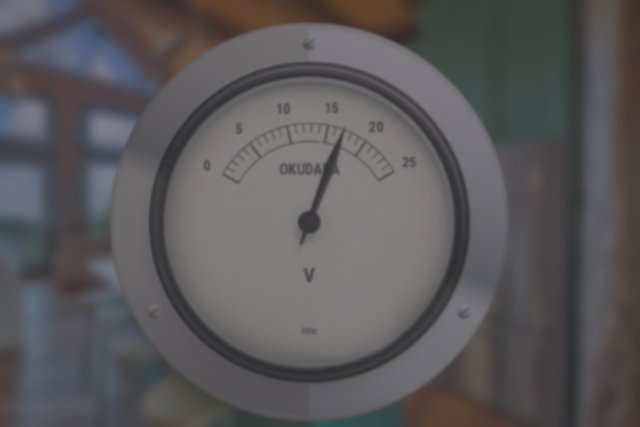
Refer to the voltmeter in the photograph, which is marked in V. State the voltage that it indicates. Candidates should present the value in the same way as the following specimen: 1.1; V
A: 17; V
